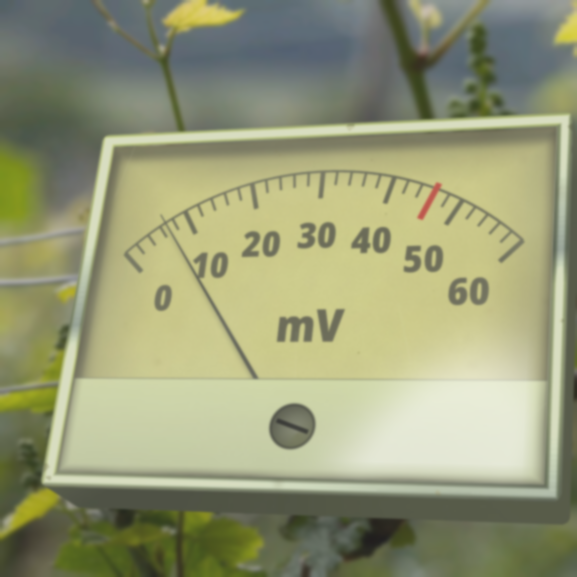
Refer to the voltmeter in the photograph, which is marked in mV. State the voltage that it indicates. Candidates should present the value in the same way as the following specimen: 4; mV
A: 7; mV
